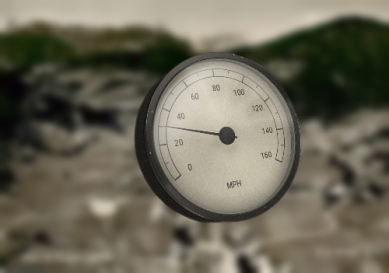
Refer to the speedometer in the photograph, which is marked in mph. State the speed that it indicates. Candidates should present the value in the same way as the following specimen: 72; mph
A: 30; mph
